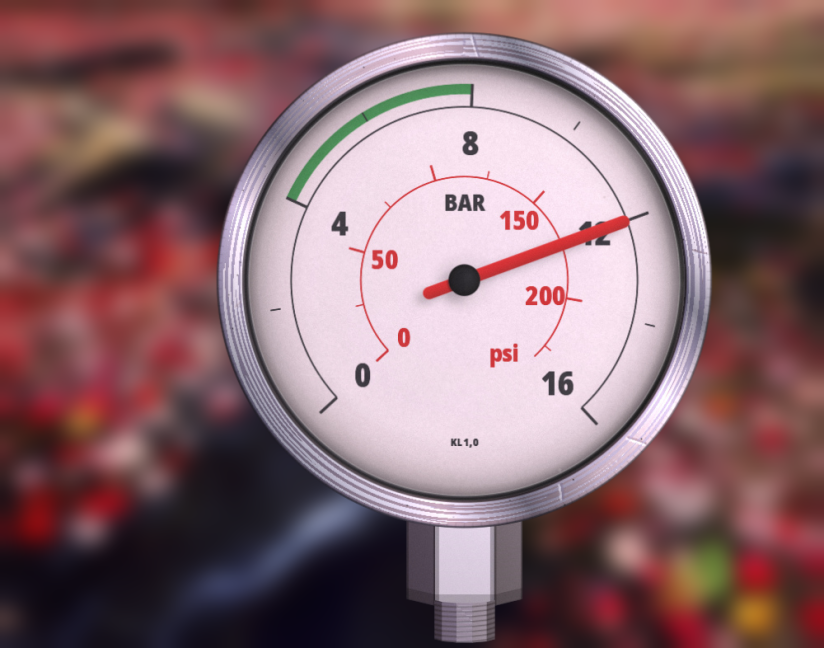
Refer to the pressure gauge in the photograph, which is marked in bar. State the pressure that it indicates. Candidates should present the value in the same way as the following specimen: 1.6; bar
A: 12; bar
